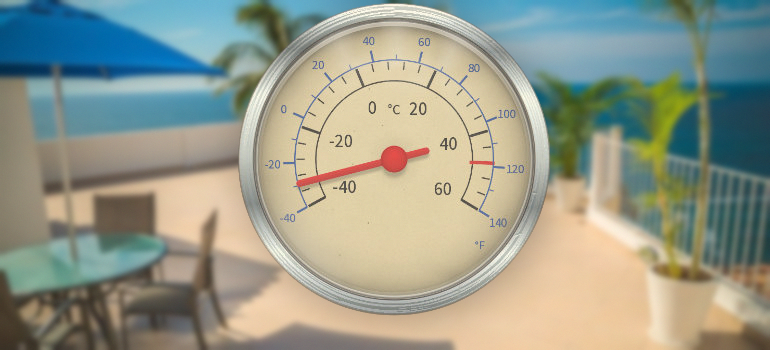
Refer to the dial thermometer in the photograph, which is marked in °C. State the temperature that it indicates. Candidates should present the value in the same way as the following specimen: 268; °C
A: -34; °C
